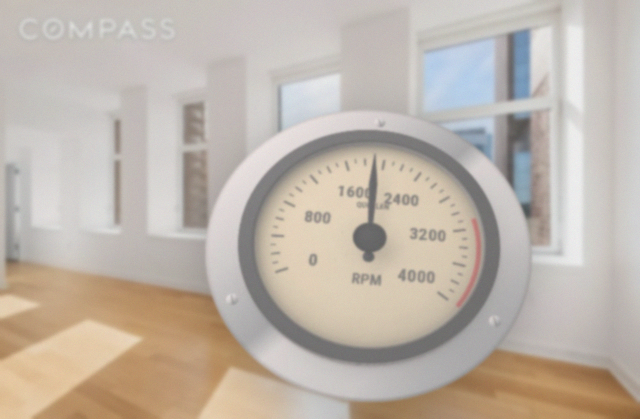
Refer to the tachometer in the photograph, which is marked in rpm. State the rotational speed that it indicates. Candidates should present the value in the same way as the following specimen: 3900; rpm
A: 1900; rpm
